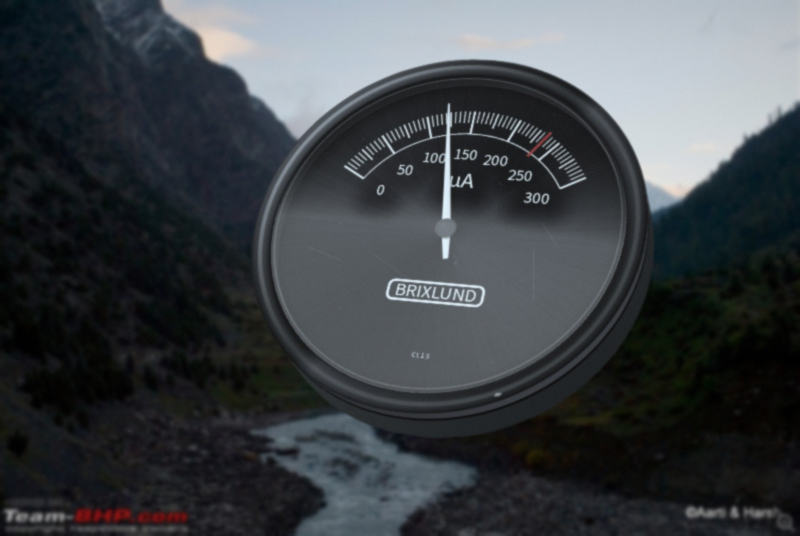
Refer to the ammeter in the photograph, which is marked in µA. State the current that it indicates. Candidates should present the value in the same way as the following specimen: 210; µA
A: 125; µA
